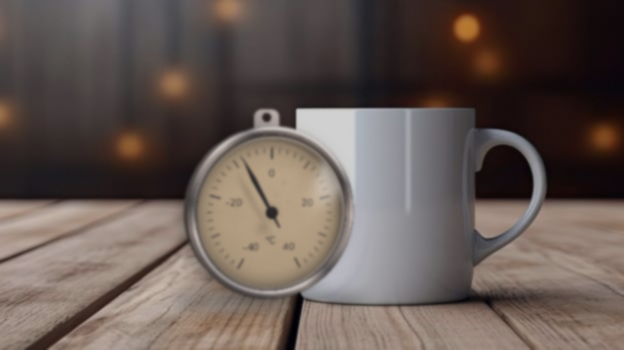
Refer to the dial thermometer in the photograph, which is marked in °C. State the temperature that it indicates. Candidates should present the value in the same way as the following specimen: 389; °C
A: -8; °C
